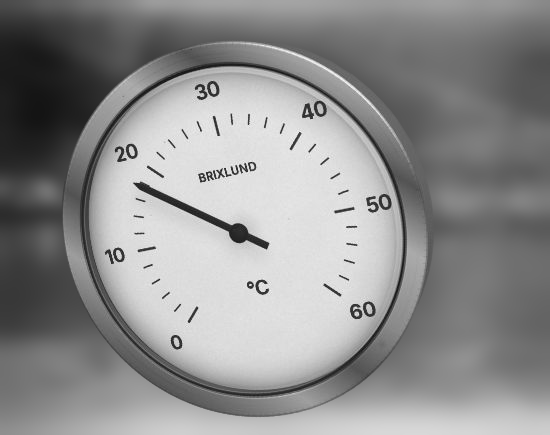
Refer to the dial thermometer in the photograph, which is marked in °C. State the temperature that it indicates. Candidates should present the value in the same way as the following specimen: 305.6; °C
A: 18; °C
